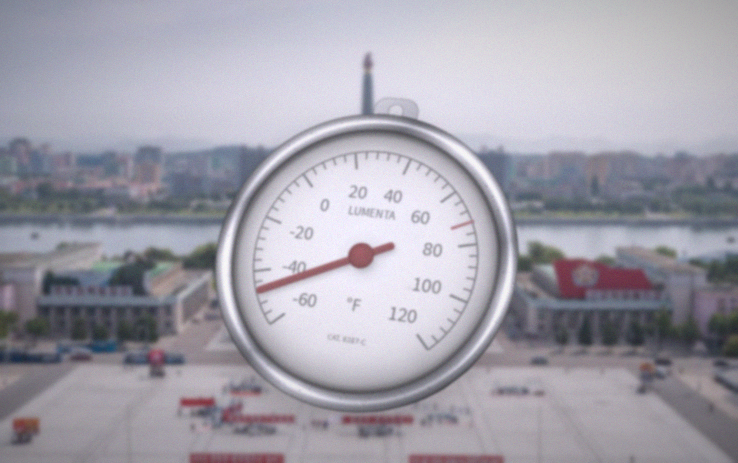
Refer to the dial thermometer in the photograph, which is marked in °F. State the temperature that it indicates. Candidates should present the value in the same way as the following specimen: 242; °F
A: -48; °F
